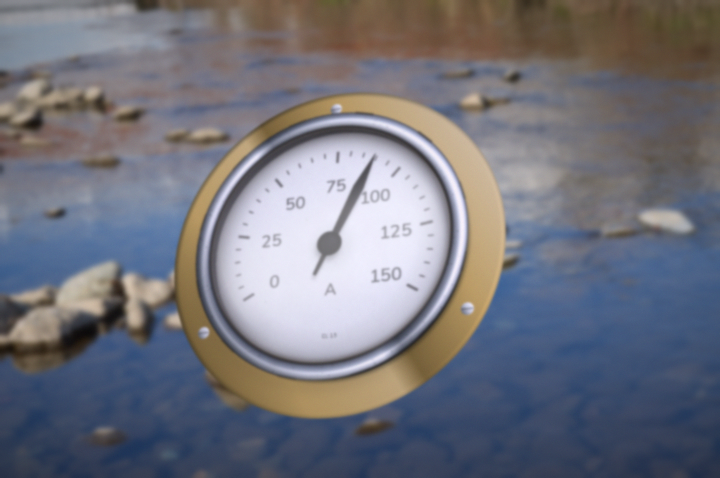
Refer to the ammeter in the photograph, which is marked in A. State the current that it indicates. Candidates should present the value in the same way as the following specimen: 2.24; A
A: 90; A
